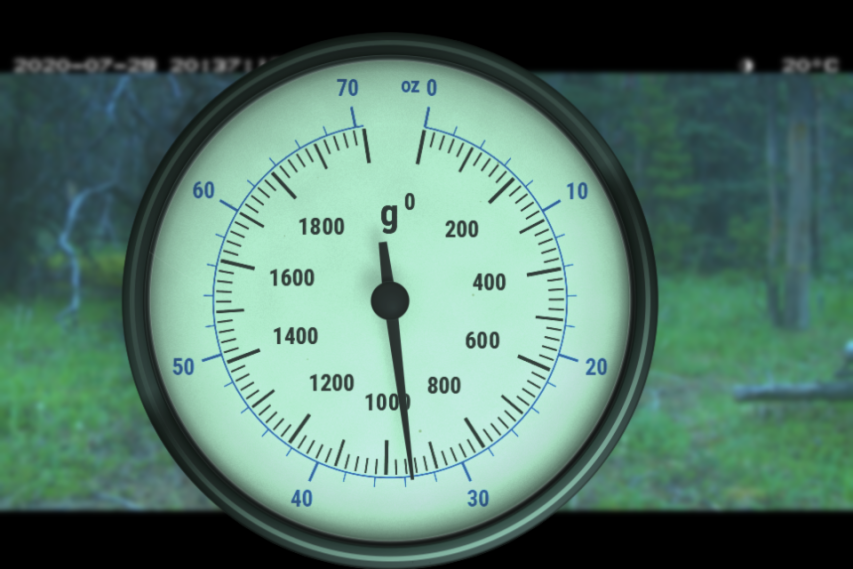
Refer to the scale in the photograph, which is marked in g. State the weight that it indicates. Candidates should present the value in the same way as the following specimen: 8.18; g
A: 950; g
